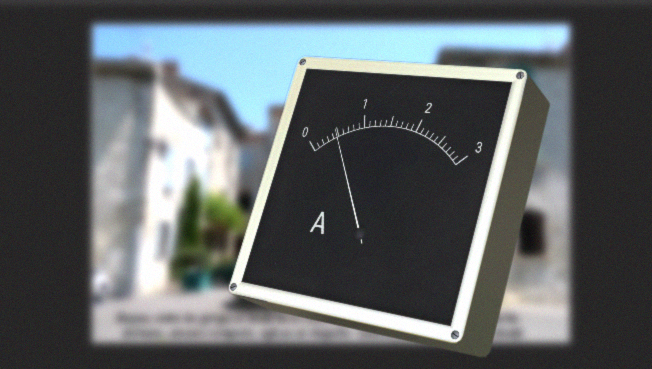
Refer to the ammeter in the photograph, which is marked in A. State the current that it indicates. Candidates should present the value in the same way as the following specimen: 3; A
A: 0.5; A
